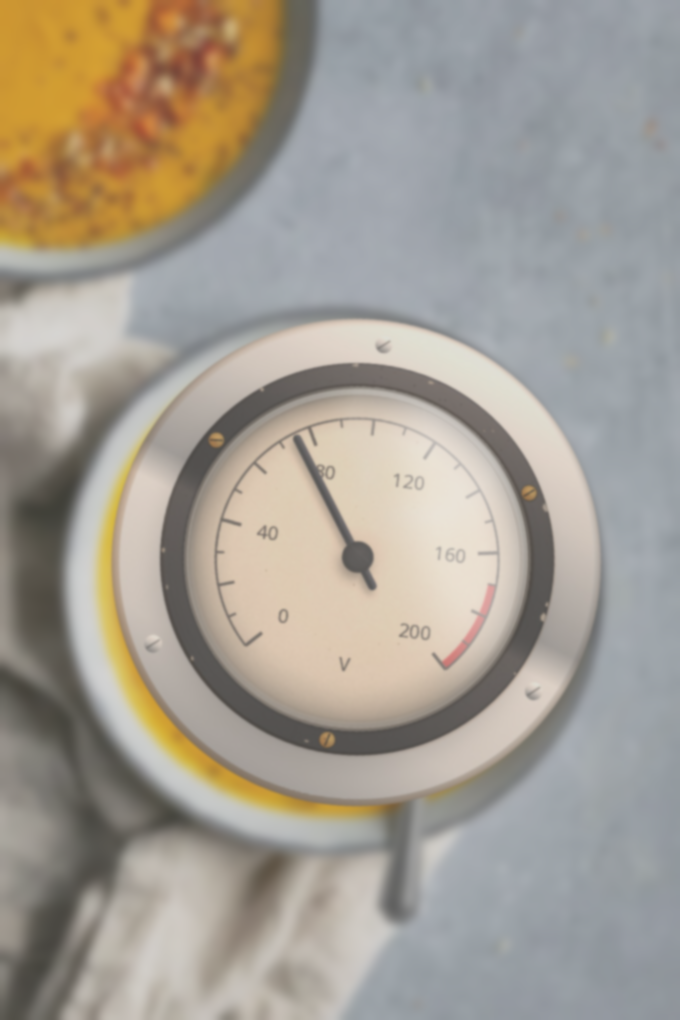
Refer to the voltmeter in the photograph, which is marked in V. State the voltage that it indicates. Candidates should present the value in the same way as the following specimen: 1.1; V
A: 75; V
